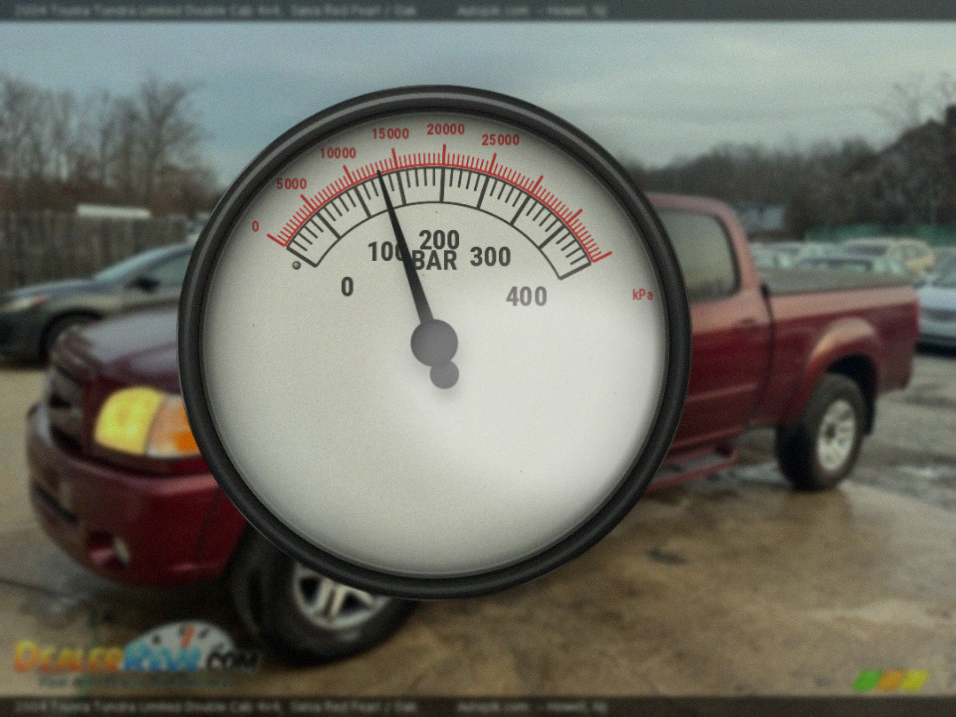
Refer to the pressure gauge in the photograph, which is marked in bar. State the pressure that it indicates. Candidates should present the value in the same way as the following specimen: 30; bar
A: 130; bar
